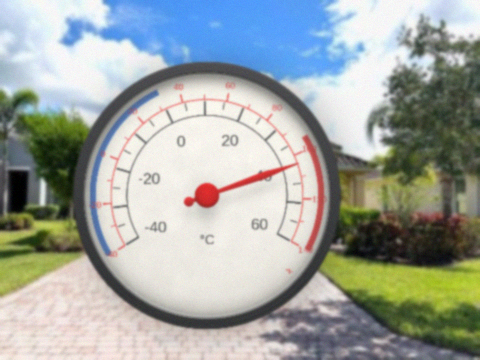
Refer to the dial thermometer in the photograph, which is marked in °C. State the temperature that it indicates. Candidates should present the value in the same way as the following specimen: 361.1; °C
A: 40; °C
